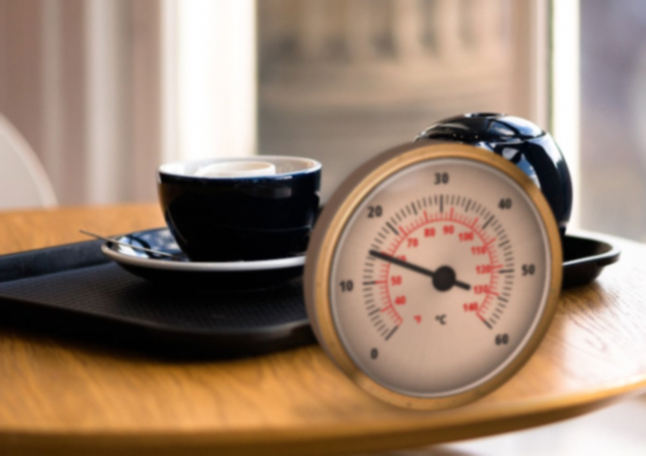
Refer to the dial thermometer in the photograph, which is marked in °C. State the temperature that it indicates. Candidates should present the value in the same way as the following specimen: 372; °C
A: 15; °C
